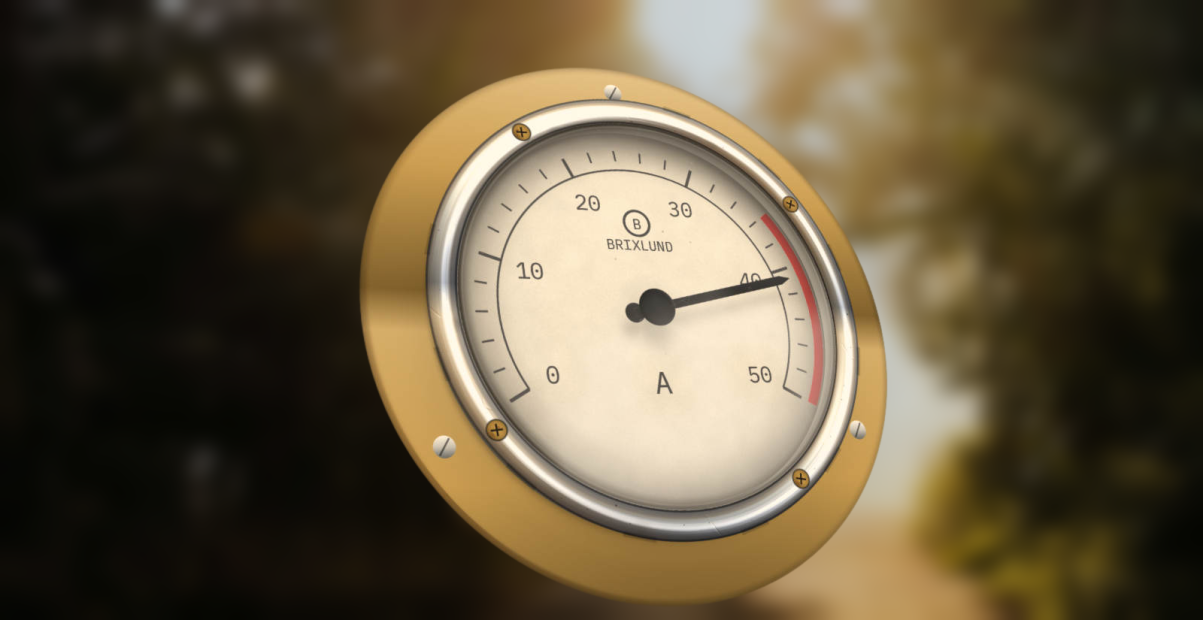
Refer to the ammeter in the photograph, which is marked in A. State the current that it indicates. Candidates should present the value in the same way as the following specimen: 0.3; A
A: 41; A
